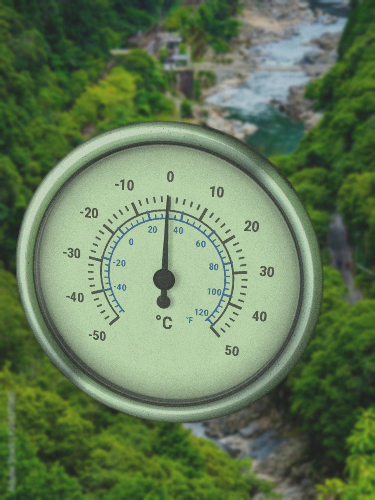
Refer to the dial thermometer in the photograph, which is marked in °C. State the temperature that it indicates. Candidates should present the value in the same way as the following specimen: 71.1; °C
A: 0; °C
